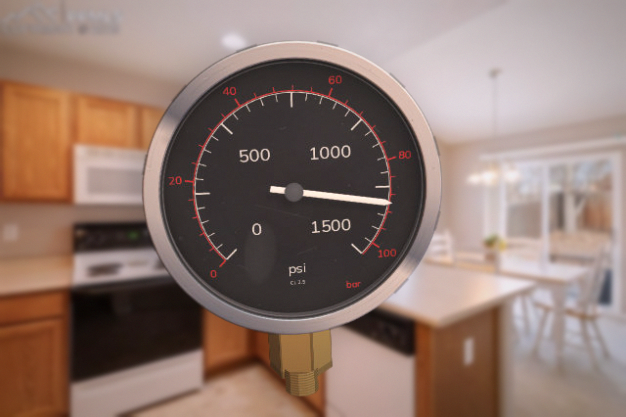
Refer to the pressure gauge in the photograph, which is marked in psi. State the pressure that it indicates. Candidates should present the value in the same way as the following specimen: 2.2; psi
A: 1300; psi
